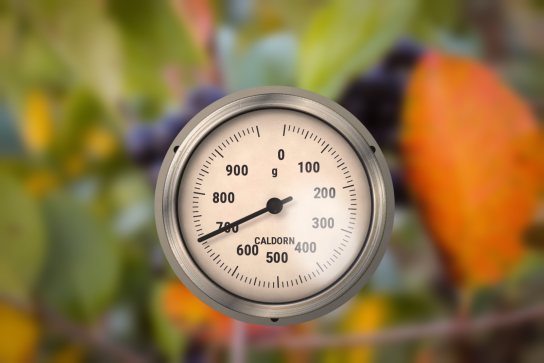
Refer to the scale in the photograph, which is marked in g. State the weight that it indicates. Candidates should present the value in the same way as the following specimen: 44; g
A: 700; g
